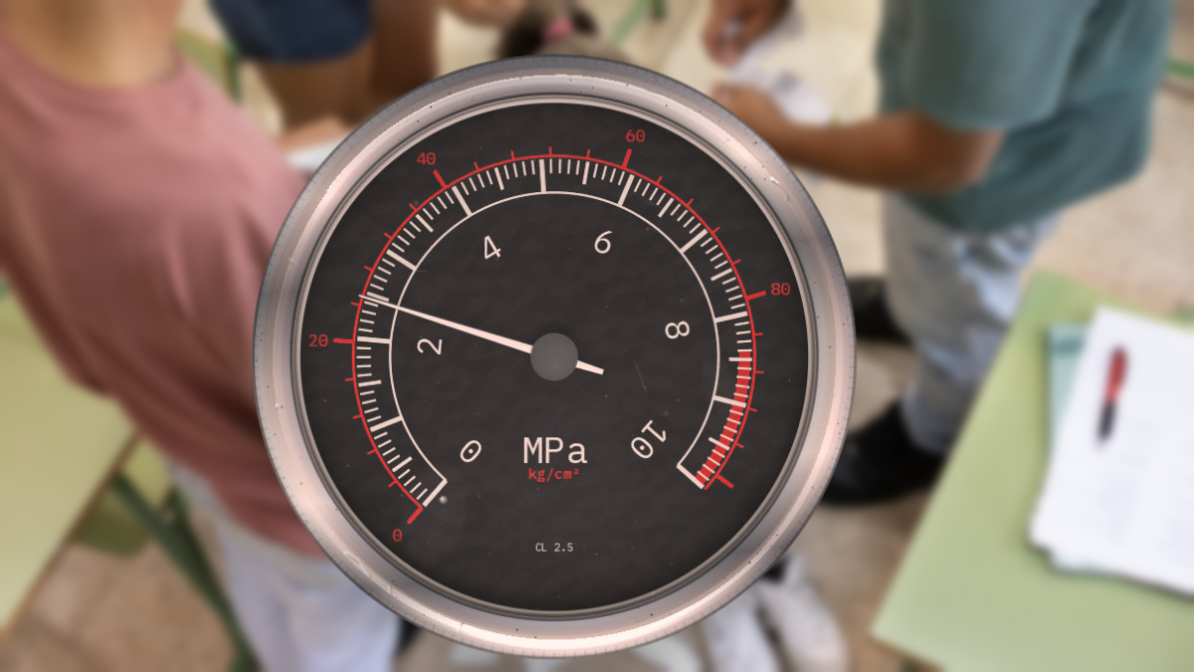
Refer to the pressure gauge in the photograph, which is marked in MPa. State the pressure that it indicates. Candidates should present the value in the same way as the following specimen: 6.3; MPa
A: 2.45; MPa
